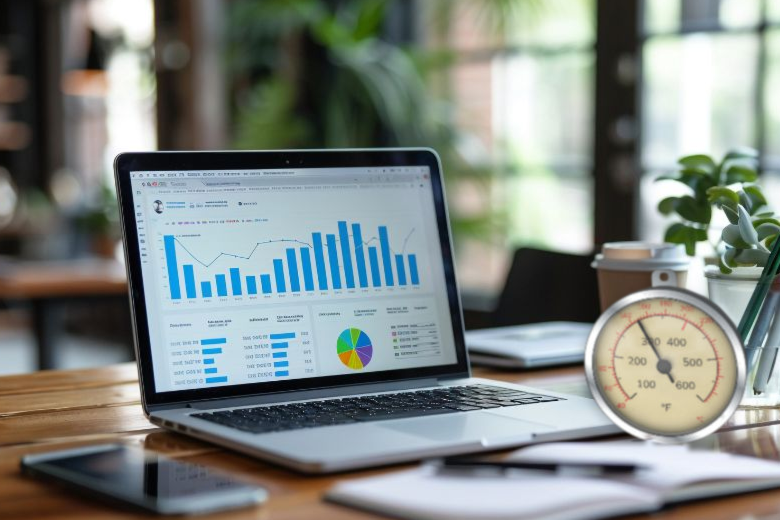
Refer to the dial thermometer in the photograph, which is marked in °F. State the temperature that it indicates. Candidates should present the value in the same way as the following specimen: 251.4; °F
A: 300; °F
